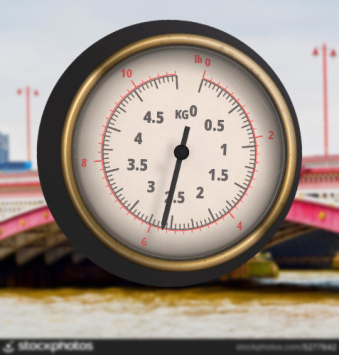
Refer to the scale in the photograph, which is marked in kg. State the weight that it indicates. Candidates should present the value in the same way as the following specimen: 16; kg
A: 2.6; kg
